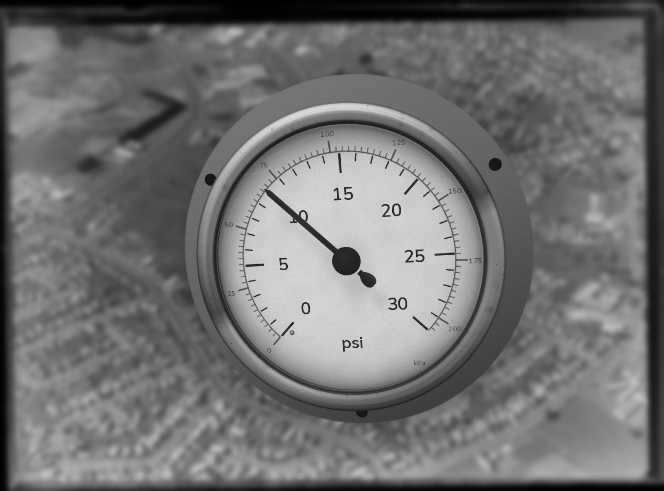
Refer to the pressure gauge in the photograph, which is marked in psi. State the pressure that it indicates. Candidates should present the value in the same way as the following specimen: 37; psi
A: 10; psi
